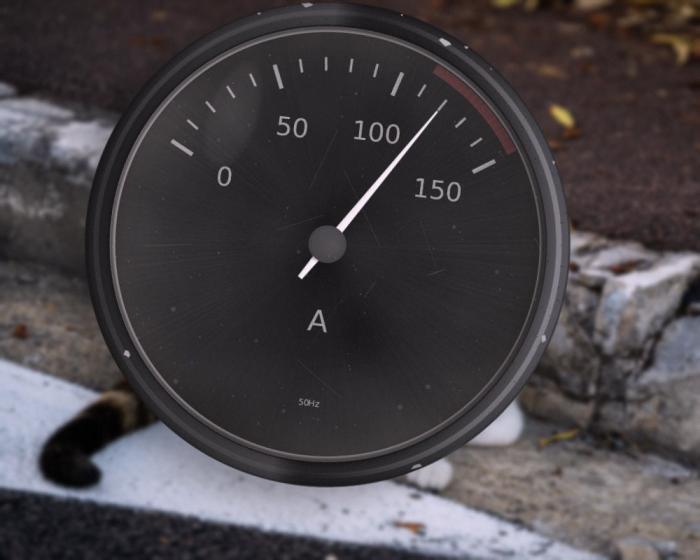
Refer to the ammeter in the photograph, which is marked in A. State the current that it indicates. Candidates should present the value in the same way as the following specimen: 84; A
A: 120; A
